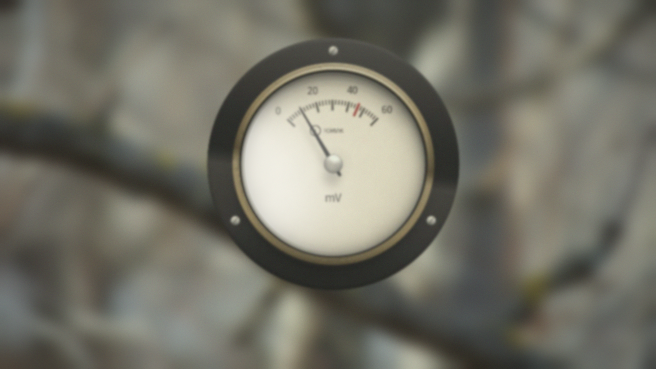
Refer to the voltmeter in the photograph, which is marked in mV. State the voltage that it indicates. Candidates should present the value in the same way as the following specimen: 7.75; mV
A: 10; mV
